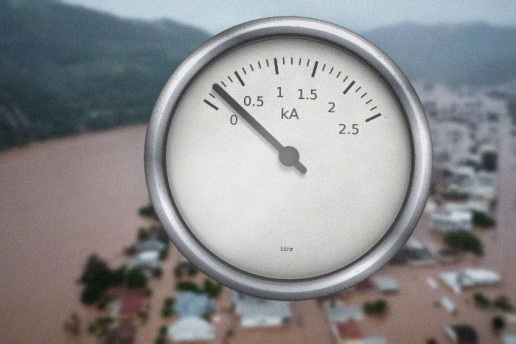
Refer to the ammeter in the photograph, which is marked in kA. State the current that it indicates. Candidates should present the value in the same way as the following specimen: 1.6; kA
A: 0.2; kA
